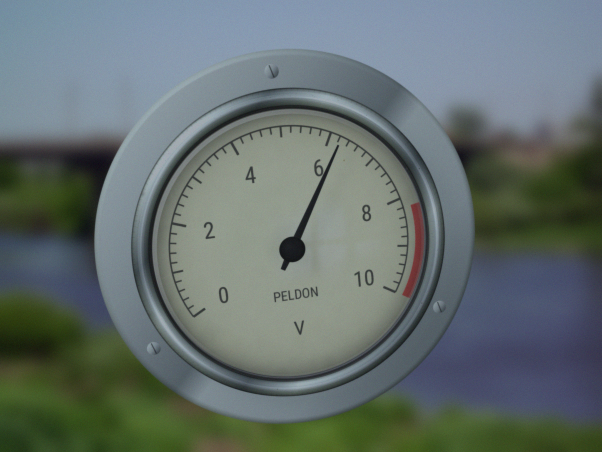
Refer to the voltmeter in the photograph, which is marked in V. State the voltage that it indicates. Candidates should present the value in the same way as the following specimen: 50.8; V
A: 6.2; V
